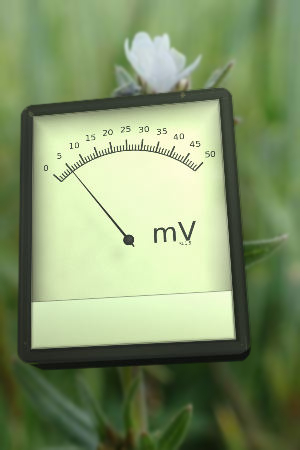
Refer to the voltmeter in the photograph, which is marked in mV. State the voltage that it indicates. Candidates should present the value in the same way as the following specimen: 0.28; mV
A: 5; mV
